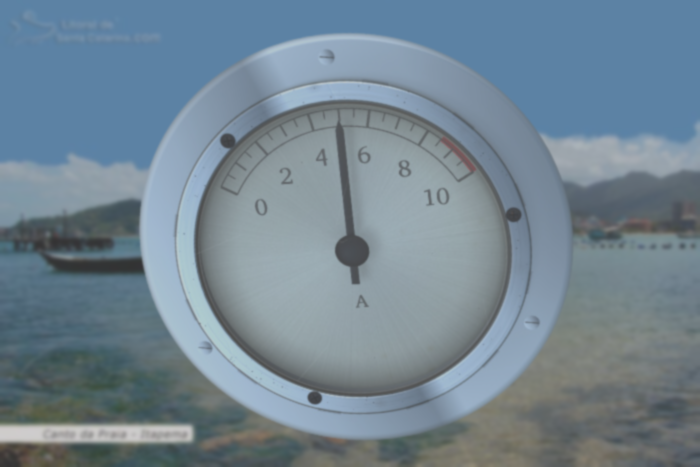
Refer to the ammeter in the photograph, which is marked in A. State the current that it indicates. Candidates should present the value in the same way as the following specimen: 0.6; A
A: 5; A
